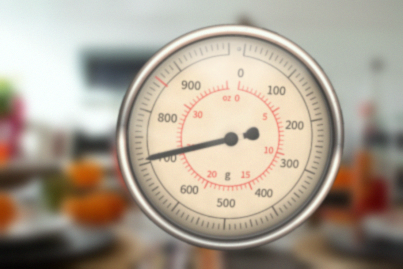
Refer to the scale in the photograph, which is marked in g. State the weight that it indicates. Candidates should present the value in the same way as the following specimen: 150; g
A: 710; g
